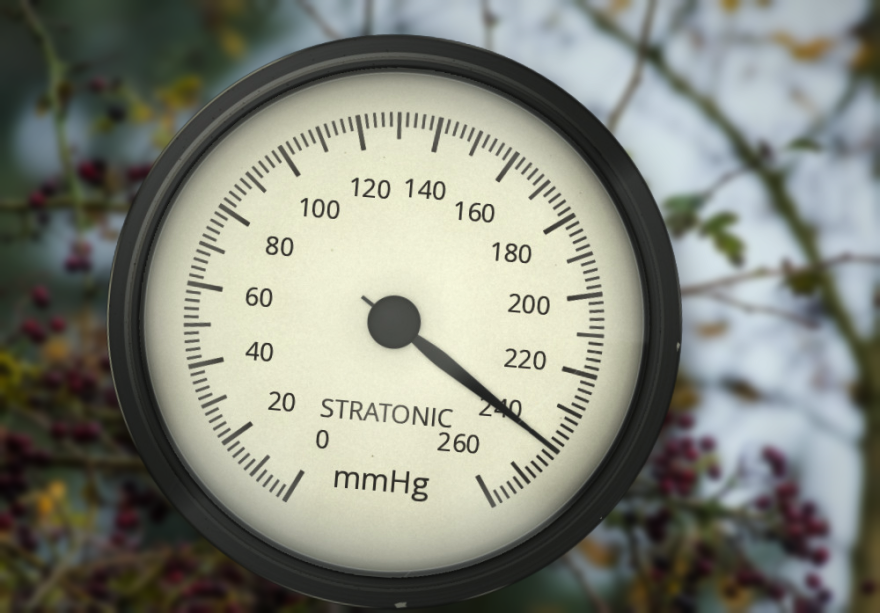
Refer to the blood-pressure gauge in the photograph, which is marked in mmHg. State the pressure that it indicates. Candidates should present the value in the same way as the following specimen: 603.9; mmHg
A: 240; mmHg
